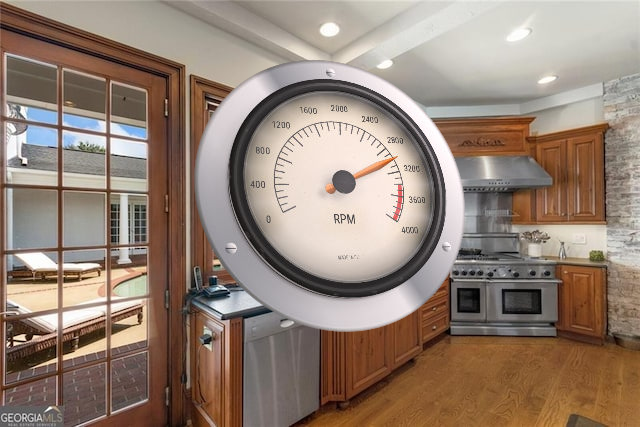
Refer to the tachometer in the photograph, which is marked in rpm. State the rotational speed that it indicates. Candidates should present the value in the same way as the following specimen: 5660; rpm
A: 3000; rpm
